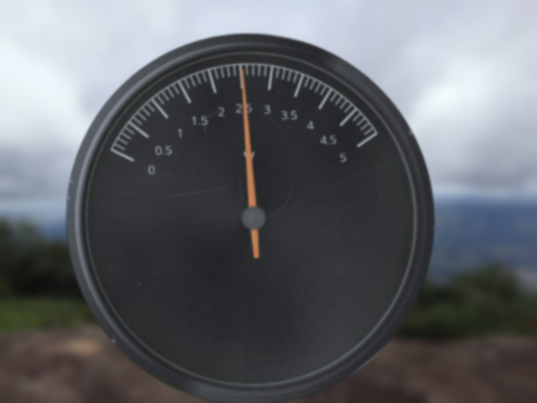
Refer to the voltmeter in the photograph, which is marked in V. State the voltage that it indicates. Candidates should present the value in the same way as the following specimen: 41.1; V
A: 2.5; V
